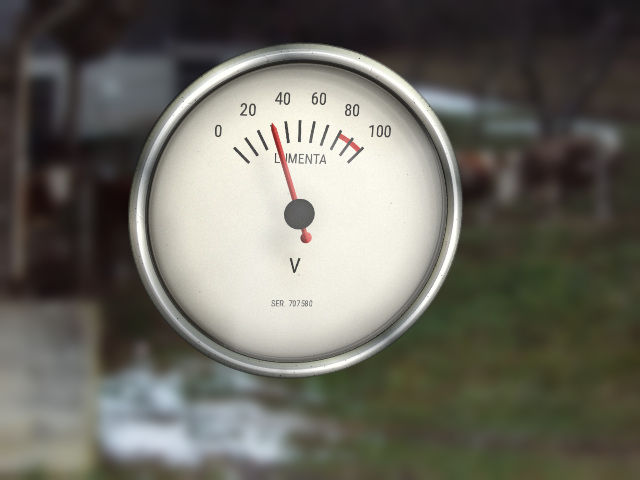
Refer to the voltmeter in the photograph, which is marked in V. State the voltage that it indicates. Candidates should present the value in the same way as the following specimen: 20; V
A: 30; V
